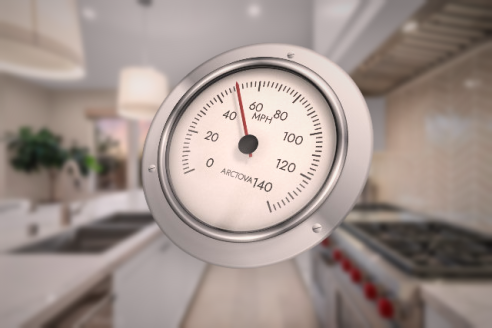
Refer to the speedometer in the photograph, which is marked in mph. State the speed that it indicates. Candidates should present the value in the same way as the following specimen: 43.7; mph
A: 50; mph
